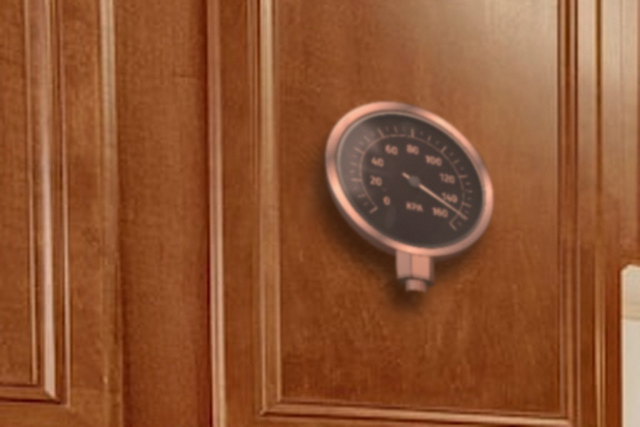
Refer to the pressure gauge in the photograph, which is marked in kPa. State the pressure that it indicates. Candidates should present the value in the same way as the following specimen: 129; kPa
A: 150; kPa
